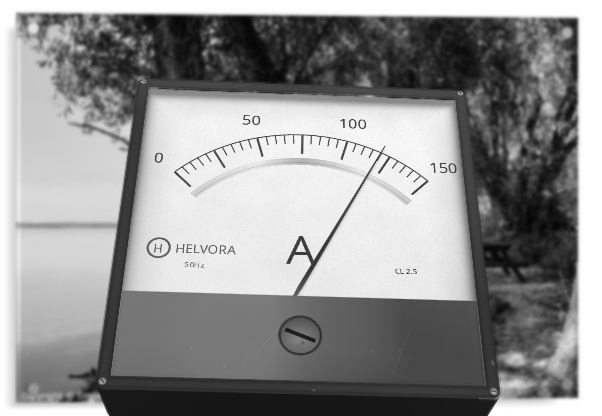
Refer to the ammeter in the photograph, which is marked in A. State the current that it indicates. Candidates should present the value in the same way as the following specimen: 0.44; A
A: 120; A
